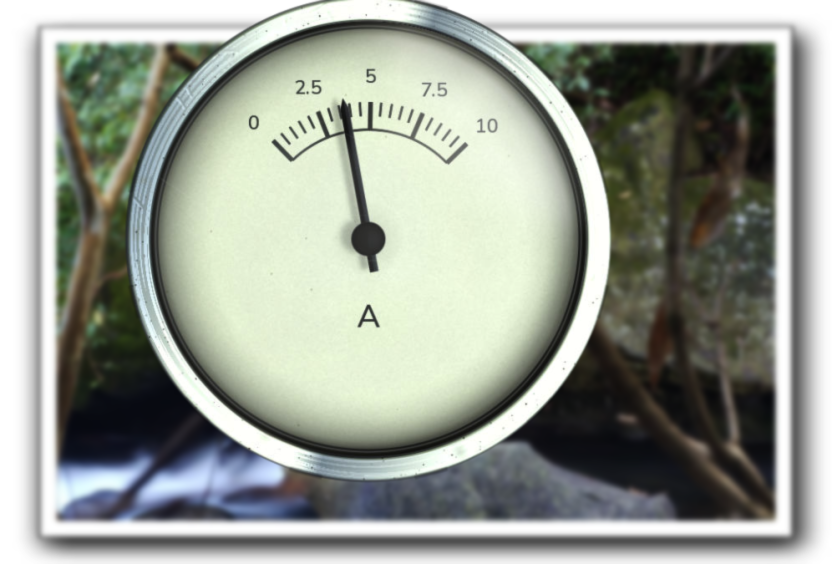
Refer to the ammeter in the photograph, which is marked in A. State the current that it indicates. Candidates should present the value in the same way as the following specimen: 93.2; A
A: 3.75; A
